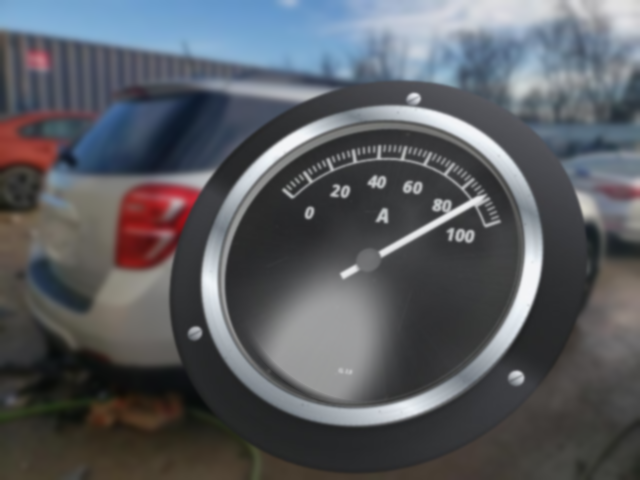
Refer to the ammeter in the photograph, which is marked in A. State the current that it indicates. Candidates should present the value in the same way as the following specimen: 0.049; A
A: 90; A
